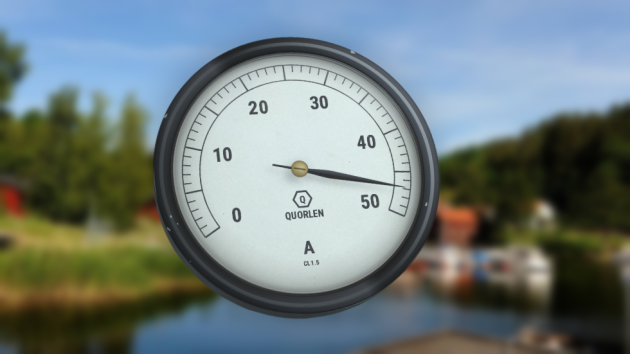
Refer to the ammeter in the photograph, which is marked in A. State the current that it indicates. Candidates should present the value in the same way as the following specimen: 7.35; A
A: 47; A
